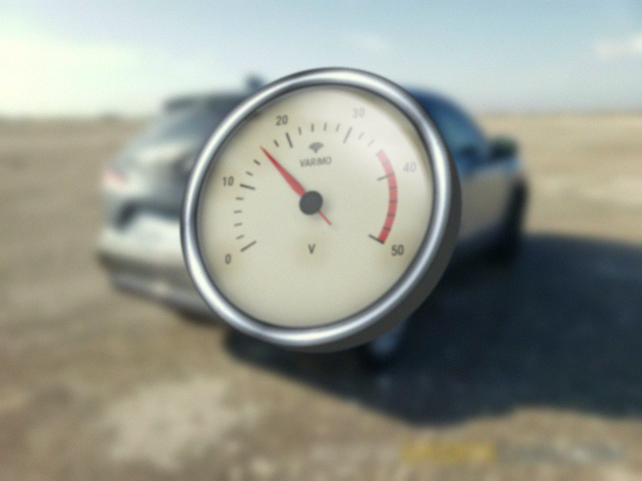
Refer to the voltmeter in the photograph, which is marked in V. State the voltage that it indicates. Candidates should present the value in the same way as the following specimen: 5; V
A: 16; V
